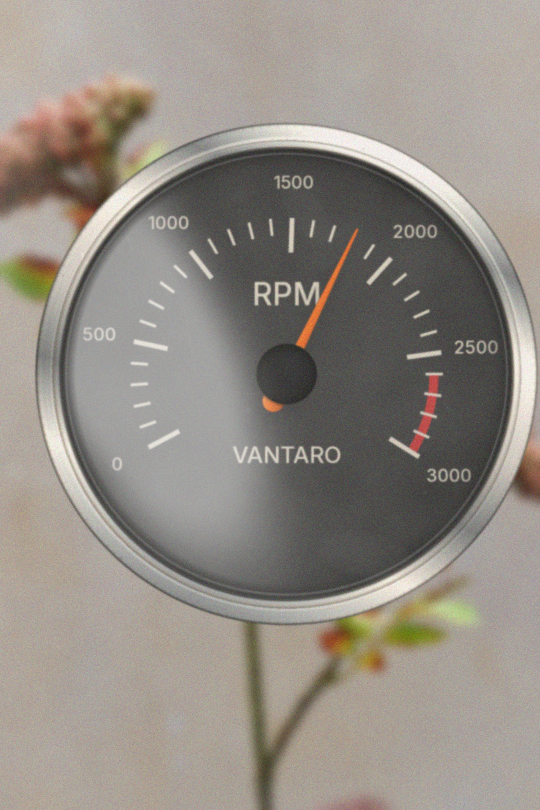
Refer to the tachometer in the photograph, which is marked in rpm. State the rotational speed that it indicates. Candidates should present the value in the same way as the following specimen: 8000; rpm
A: 1800; rpm
